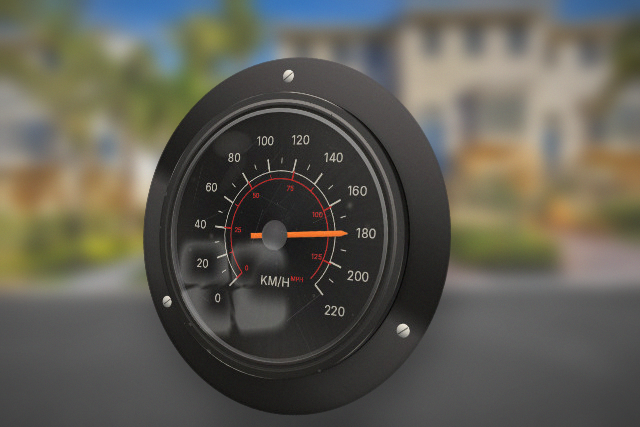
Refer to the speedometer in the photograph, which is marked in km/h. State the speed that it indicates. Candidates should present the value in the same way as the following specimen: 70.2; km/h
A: 180; km/h
